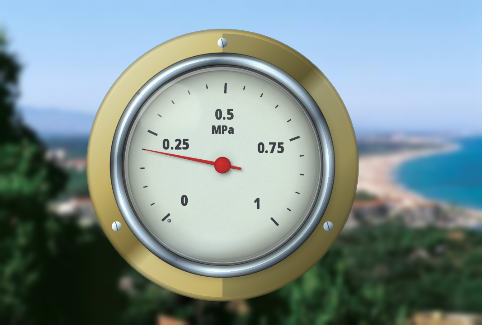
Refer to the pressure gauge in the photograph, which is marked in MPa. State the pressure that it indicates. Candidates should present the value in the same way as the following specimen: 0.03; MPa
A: 0.2; MPa
